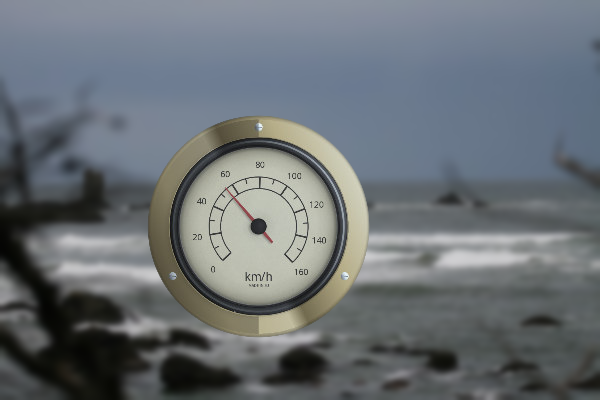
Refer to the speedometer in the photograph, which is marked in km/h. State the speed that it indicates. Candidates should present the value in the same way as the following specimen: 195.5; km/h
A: 55; km/h
